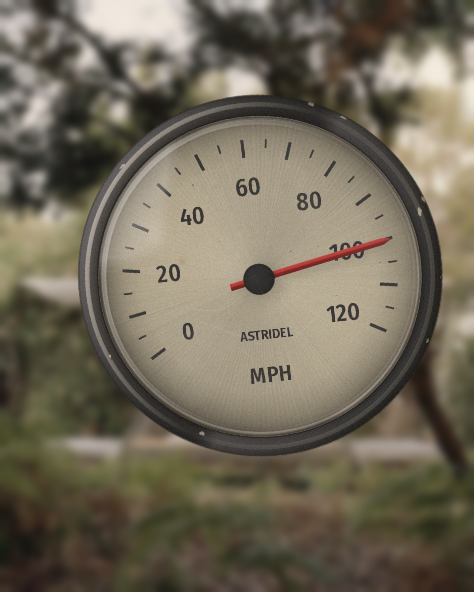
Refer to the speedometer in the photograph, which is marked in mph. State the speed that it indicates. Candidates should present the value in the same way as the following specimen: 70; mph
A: 100; mph
